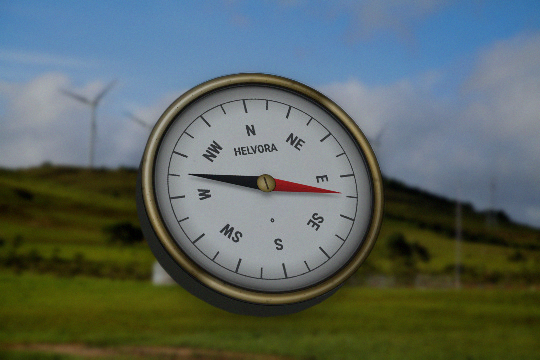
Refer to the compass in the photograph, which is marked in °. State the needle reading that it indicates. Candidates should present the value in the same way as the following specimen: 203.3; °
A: 105; °
